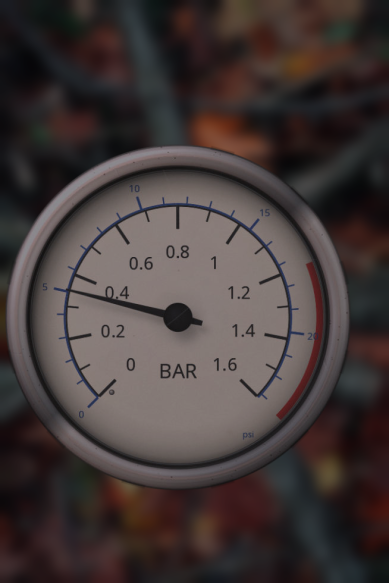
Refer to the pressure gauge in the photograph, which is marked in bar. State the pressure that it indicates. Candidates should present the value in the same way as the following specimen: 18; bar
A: 0.35; bar
